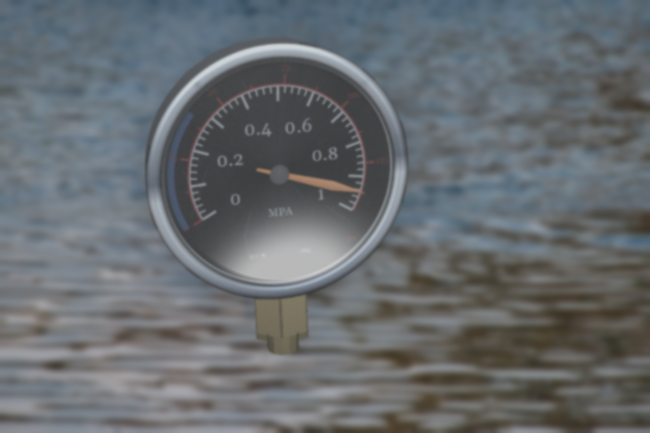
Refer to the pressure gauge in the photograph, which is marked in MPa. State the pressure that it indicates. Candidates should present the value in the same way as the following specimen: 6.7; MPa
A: 0.94; MPa
